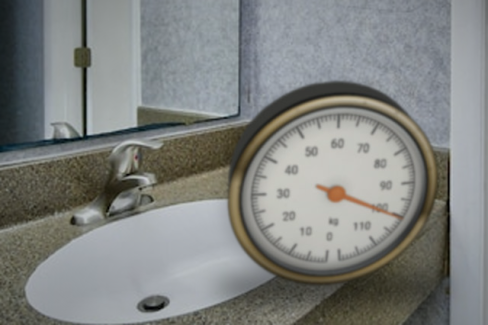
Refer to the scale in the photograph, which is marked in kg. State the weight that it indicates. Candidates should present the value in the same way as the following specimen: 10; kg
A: 100; kg
